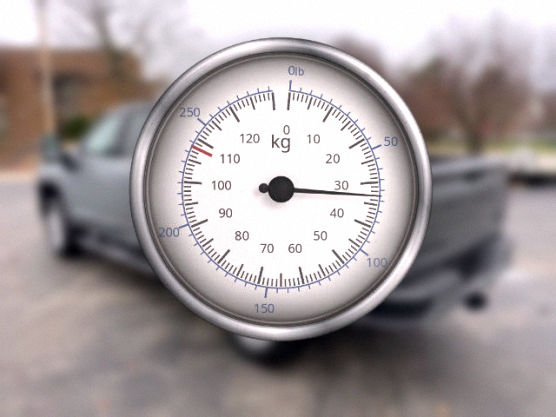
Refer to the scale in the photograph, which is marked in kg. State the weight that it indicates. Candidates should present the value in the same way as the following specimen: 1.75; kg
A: 33; kg
